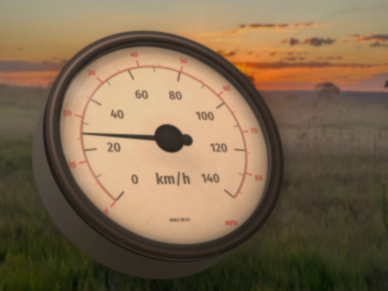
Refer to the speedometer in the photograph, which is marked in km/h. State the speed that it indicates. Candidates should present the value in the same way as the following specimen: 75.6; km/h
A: 25; km/h
